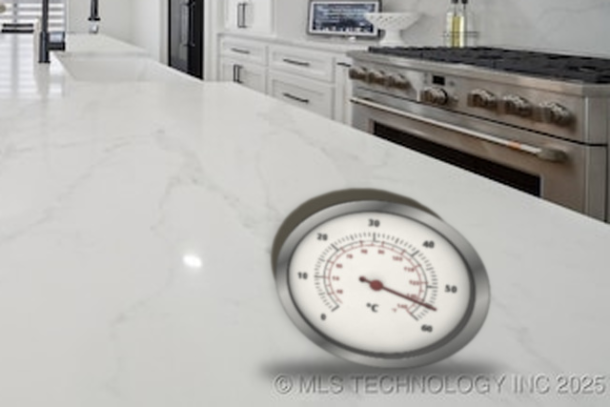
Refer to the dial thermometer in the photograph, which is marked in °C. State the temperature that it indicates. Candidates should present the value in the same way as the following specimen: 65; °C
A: 55; °C
